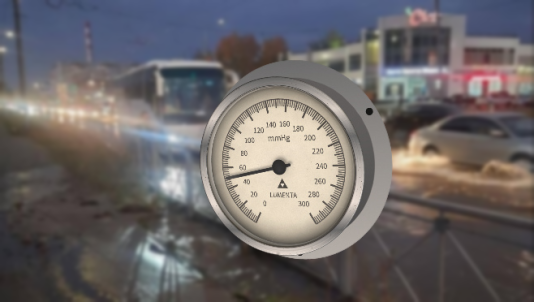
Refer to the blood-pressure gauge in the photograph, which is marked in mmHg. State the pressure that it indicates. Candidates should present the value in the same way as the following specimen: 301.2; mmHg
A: 50; mmHg
